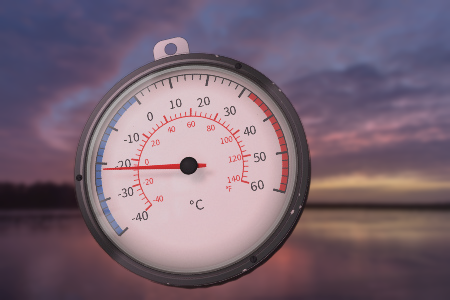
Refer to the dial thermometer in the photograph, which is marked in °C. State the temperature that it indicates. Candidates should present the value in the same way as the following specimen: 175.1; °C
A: -22; °C
